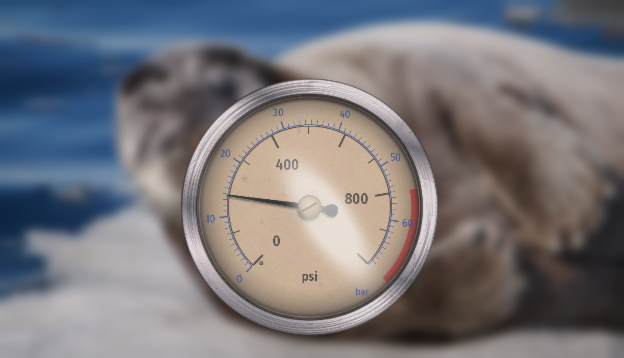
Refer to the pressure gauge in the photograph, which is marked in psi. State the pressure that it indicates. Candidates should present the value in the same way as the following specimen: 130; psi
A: 200; psi
